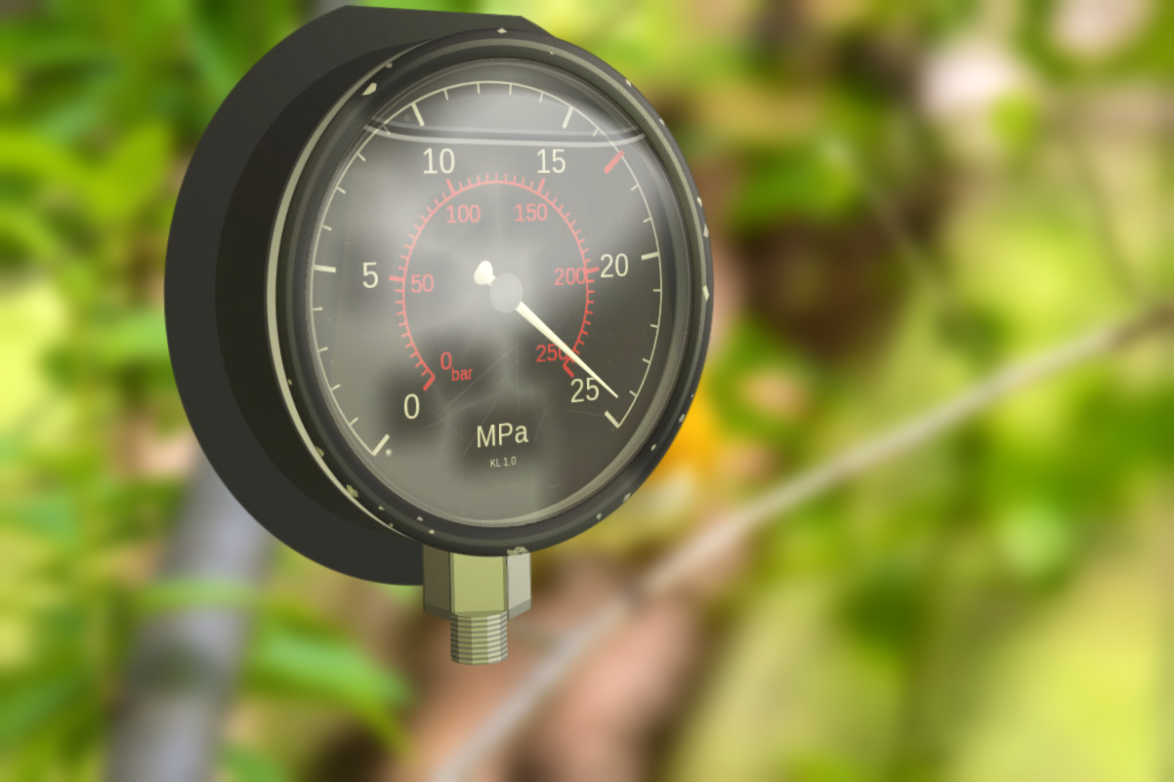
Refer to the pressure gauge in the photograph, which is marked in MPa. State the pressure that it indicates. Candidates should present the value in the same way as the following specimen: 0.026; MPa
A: 24.5; MPa
